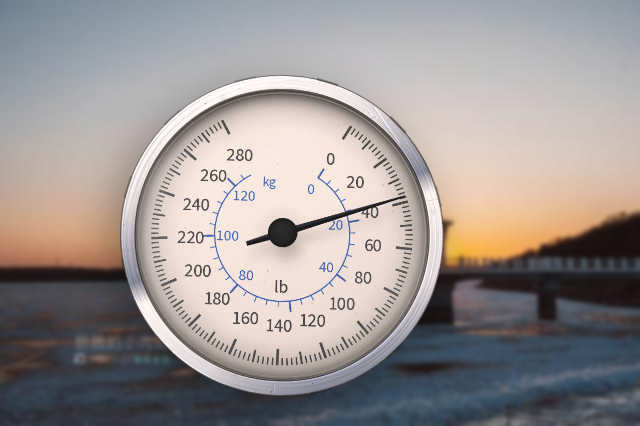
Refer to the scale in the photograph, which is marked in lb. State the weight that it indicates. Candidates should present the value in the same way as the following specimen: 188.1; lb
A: 38; lb
